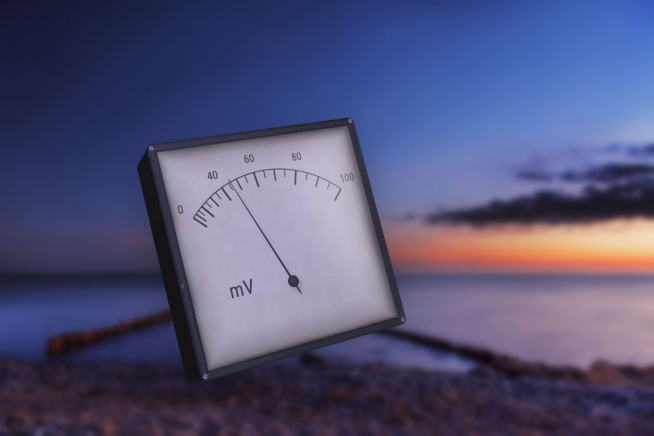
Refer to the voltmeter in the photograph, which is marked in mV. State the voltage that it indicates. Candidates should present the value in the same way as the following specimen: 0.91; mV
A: 45; mV
